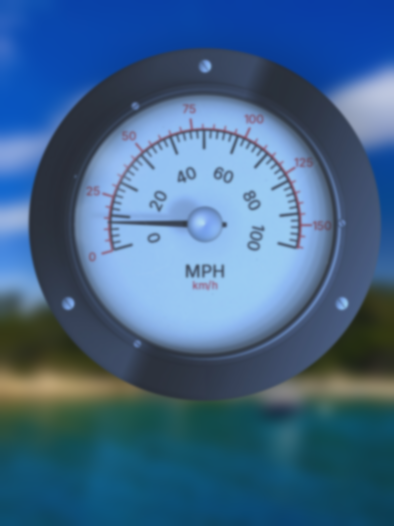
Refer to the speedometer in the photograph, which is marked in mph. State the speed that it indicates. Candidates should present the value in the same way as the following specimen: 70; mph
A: 8; mph
